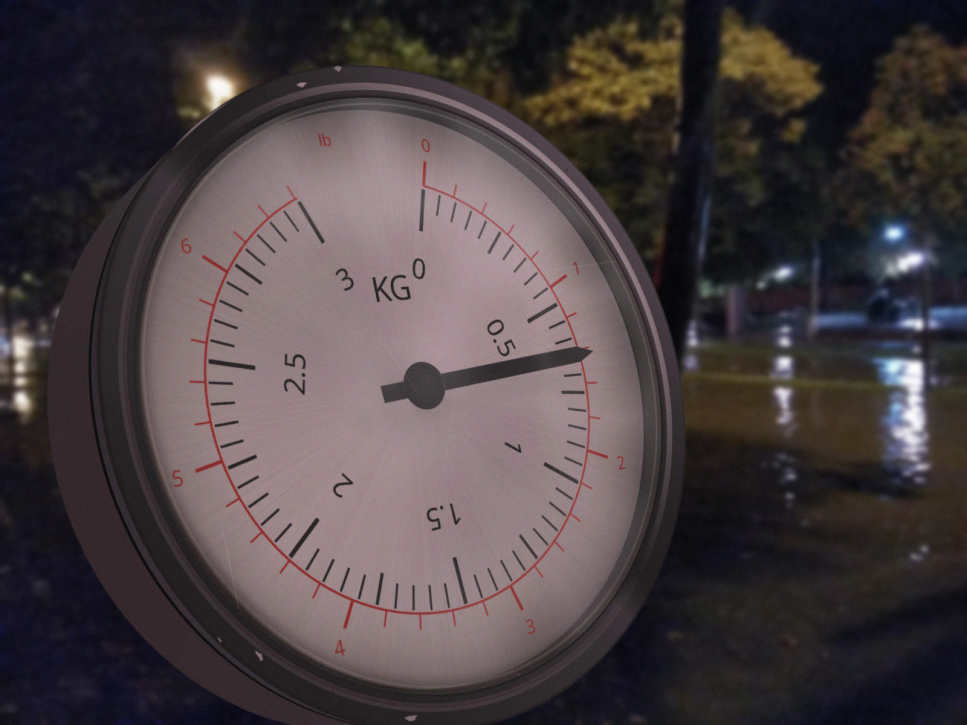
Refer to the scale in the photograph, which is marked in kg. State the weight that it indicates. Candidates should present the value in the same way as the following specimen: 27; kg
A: 0.65; kg
